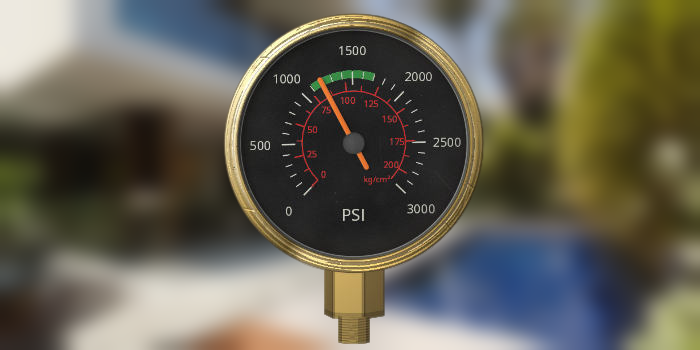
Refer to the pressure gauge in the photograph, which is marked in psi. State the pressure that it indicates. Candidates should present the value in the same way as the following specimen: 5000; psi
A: 1200; psi
